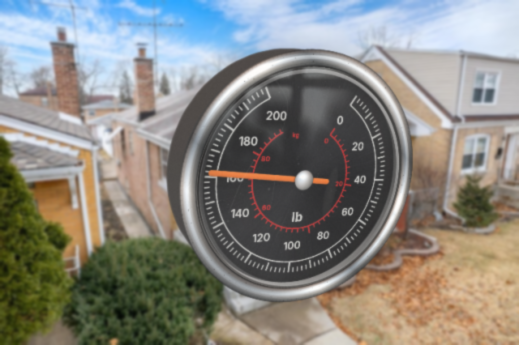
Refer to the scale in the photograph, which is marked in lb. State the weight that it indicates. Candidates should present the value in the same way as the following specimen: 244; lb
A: 162; lb
